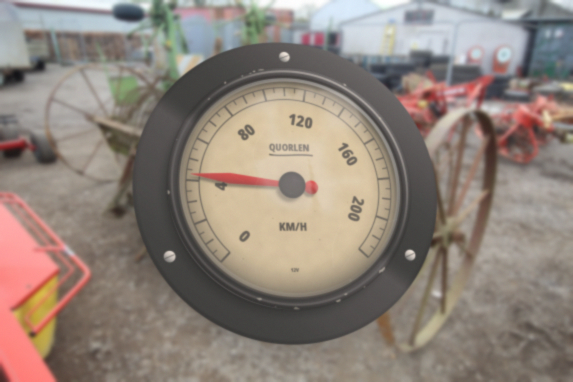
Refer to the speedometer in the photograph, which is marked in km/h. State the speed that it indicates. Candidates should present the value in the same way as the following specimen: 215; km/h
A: 42.5; km/h
